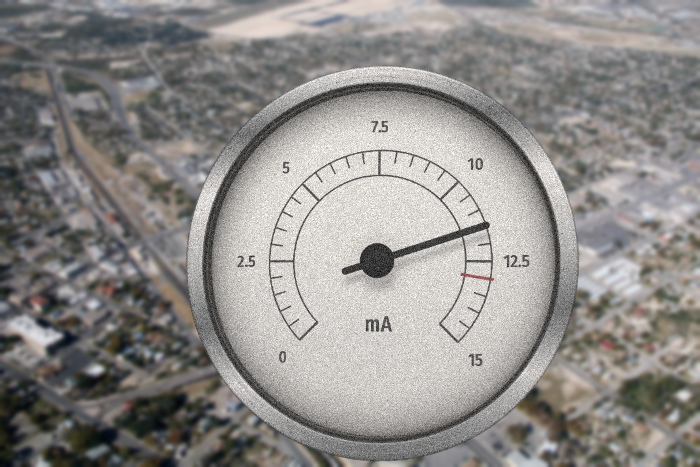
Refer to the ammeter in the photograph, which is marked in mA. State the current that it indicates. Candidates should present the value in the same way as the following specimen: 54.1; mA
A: 11.5; mA
